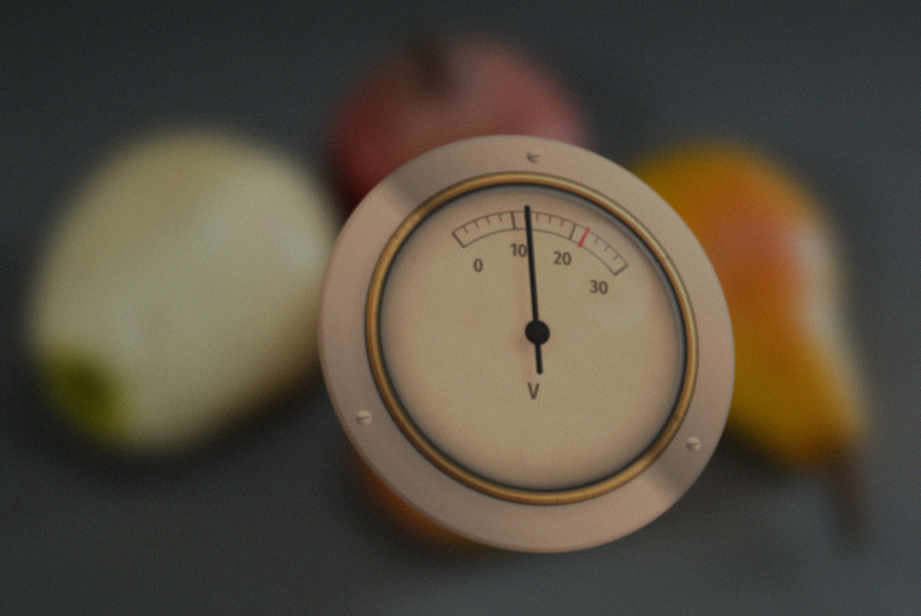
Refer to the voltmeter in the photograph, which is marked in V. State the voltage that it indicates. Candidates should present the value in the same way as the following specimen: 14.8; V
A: 12; V
